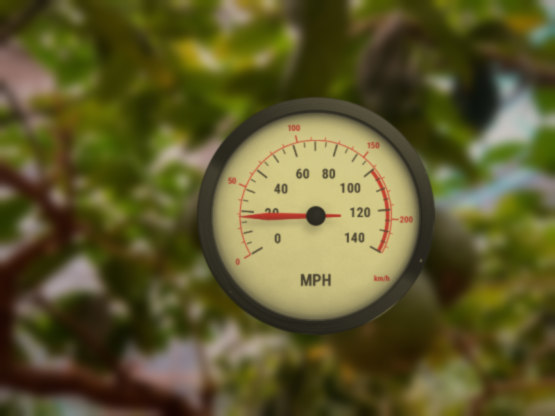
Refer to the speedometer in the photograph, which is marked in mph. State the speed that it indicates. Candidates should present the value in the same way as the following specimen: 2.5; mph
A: 17.5; mph
